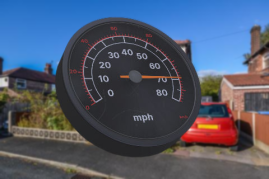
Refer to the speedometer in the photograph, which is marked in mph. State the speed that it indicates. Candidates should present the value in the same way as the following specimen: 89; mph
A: 70; mph
